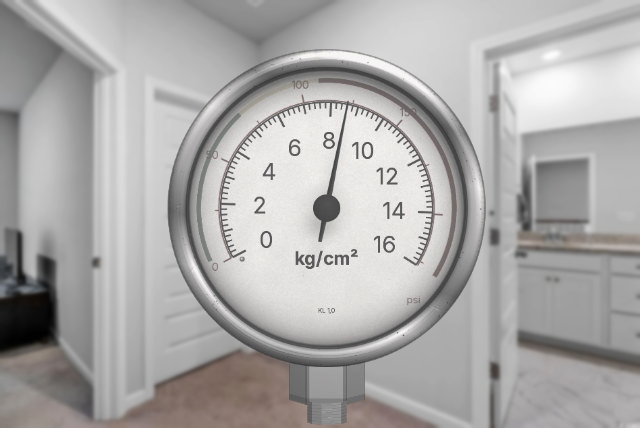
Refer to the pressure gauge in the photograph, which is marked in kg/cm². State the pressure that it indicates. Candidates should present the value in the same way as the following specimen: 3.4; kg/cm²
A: 8.6; kg/cm²
